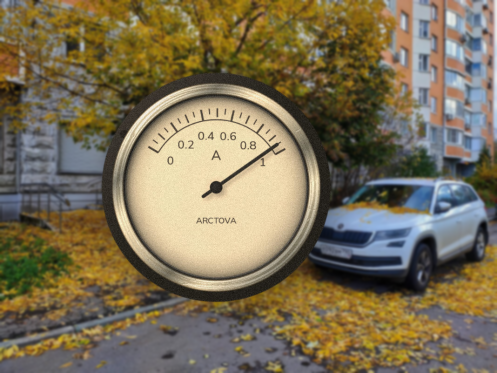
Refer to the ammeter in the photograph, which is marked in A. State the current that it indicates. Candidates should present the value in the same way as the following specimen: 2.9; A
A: 0.95; A
